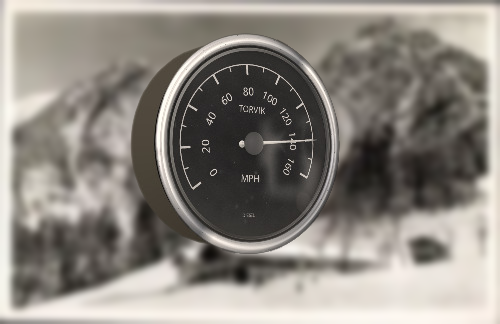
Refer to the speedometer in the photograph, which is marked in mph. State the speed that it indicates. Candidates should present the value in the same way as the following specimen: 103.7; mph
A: 140; mph
